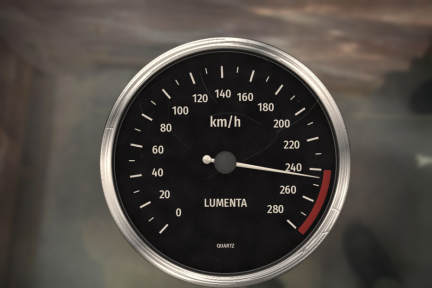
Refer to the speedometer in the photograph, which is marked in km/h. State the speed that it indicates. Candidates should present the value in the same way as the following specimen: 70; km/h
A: 245; km/h
